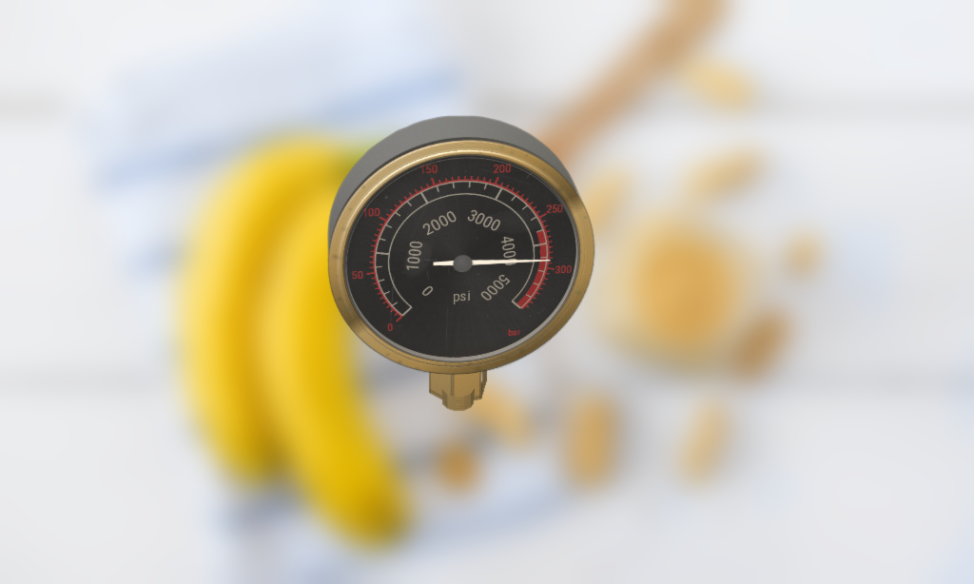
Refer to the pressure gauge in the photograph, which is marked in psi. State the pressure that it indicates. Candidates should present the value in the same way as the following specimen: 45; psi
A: 4200; psi
